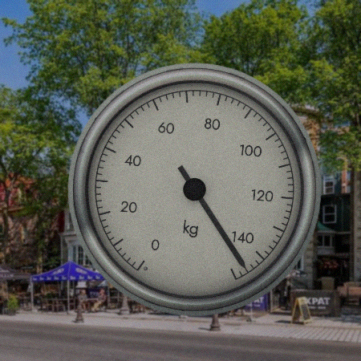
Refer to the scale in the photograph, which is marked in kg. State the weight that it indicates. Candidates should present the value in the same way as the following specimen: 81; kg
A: 146; kg
